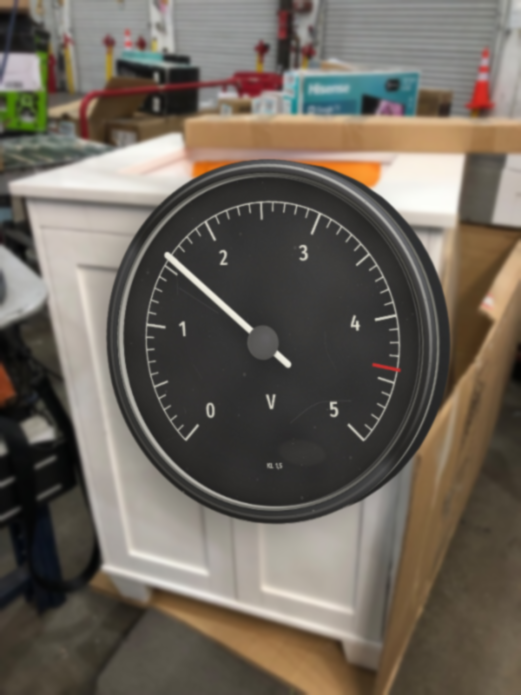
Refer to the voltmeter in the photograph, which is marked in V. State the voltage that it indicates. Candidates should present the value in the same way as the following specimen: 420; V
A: 1.6; V
